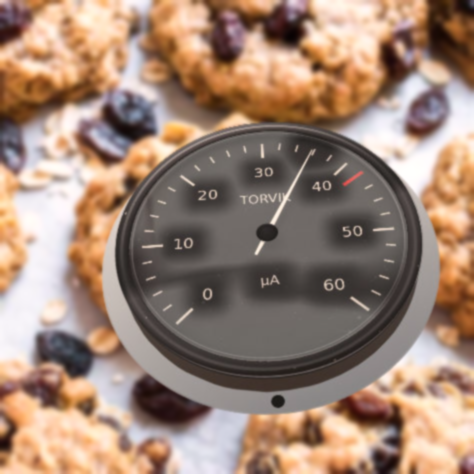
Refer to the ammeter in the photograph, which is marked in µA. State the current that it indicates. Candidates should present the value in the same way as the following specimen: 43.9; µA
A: 36; µA
